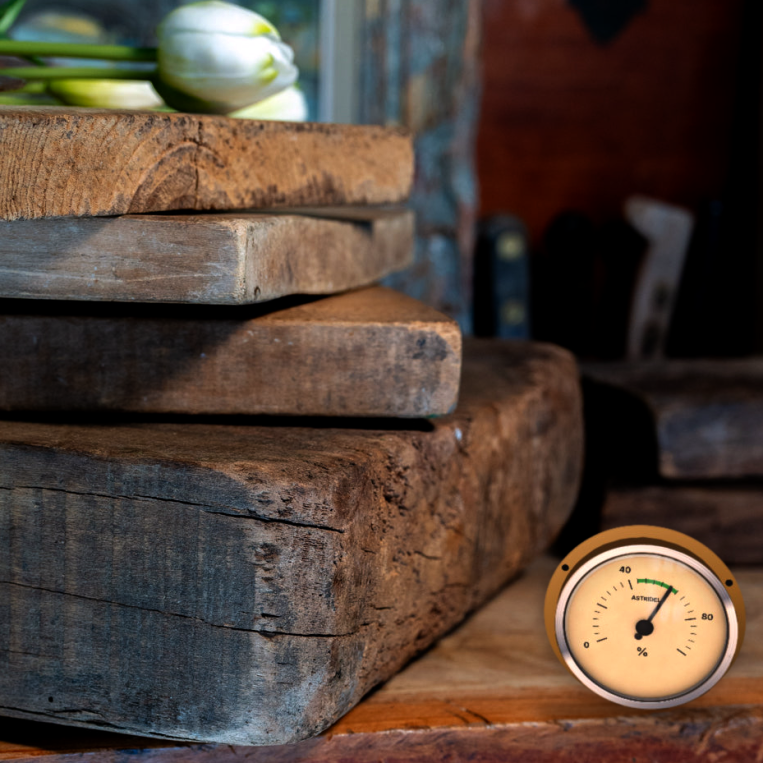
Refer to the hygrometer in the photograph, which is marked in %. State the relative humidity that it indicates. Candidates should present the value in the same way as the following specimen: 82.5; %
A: 60; %
